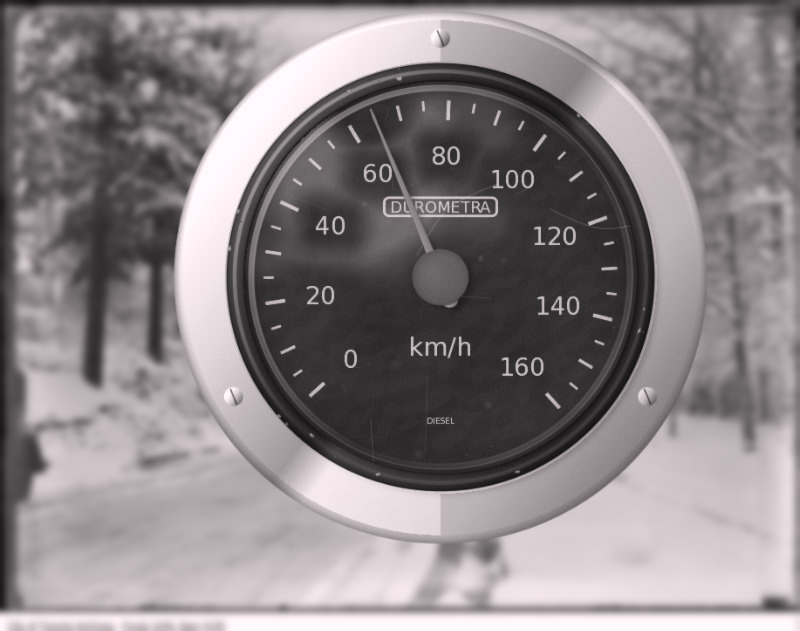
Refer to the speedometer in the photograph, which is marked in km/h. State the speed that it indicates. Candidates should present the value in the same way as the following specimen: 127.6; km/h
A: 65; km/h
